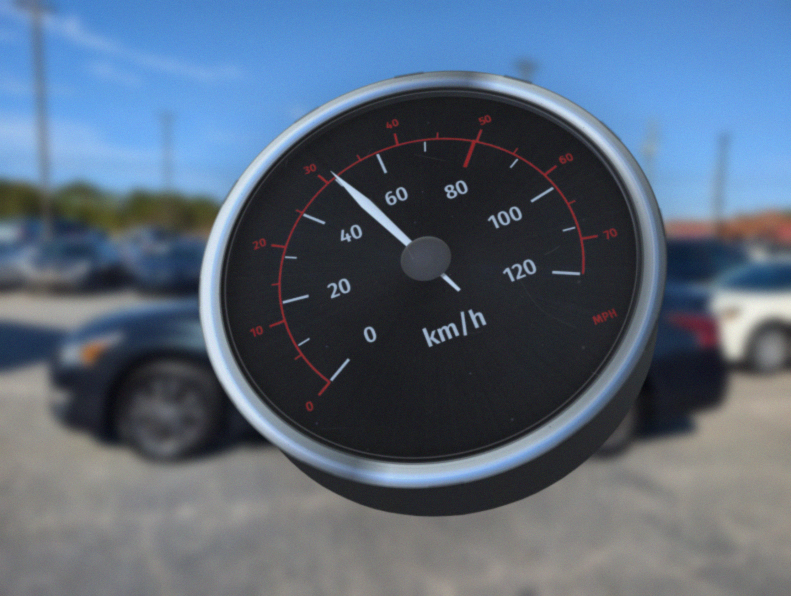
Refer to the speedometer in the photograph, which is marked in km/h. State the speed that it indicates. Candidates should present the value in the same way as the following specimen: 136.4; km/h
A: 50; km/h
